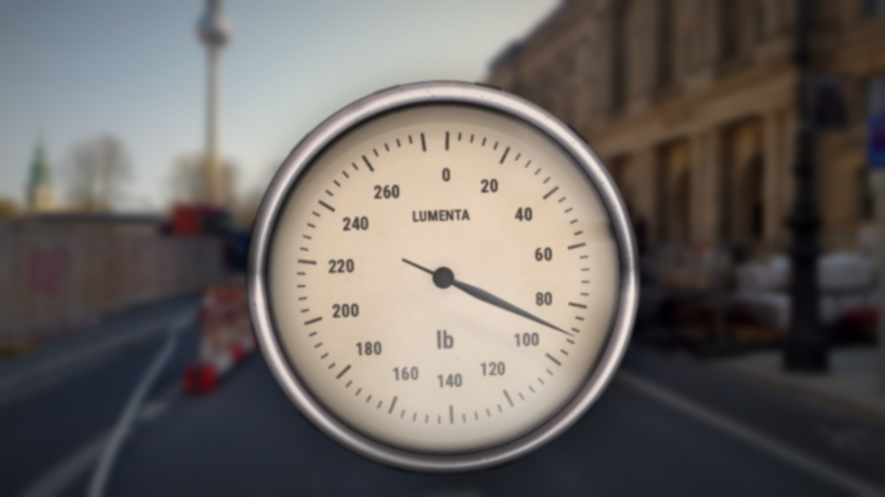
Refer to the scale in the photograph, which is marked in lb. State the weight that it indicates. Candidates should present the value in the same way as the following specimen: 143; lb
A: 90; lb
